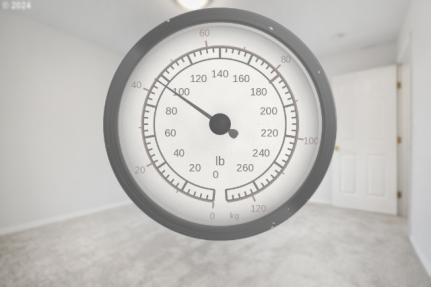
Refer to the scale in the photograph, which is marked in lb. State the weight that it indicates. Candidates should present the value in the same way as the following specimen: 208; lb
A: 96; lb
